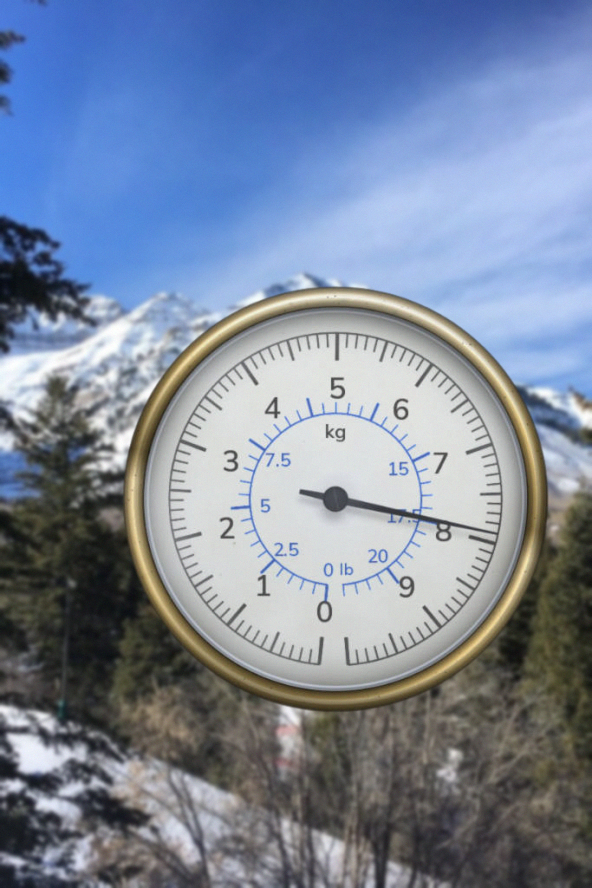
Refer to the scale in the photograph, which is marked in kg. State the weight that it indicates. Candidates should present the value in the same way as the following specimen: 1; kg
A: 7.9; kg
